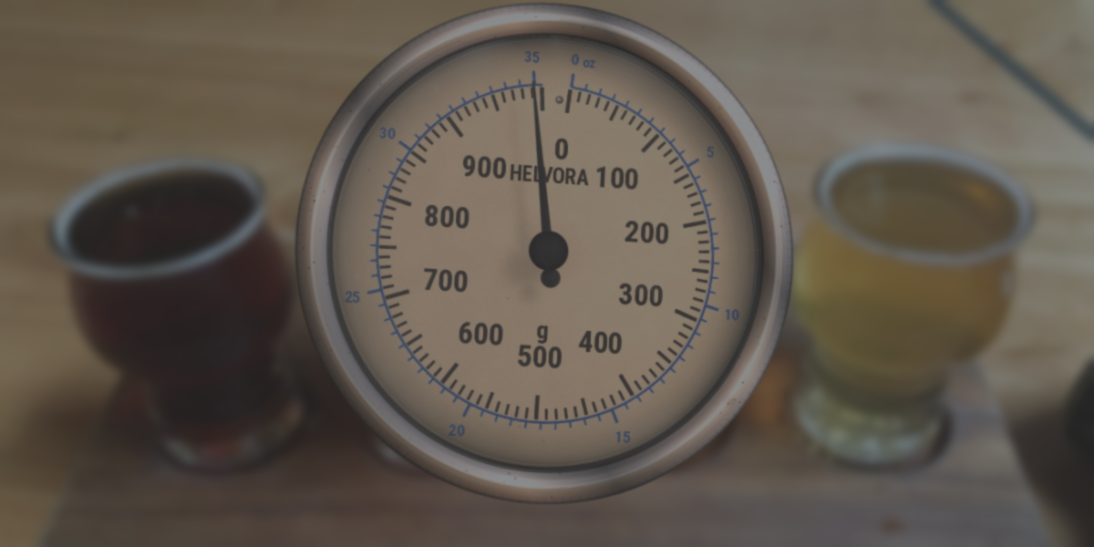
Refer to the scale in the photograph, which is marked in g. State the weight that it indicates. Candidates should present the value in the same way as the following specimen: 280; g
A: 990; g
